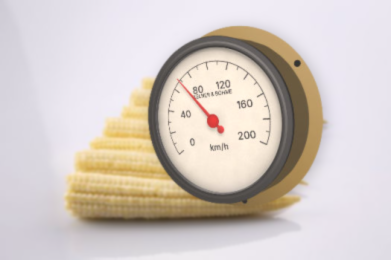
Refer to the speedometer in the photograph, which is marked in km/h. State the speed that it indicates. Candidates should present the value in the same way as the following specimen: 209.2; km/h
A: 70; km/h
